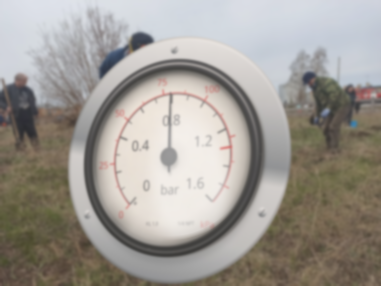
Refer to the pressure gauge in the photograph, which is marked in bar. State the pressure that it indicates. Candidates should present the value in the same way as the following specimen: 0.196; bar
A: 0.8; bar
